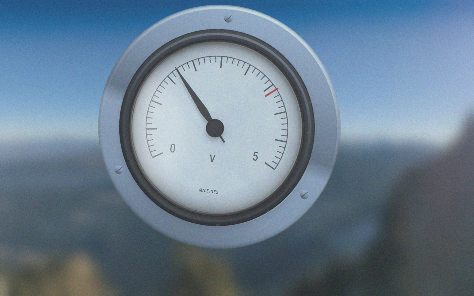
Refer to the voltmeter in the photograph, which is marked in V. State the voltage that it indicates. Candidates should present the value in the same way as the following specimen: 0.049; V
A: 1.7; V
